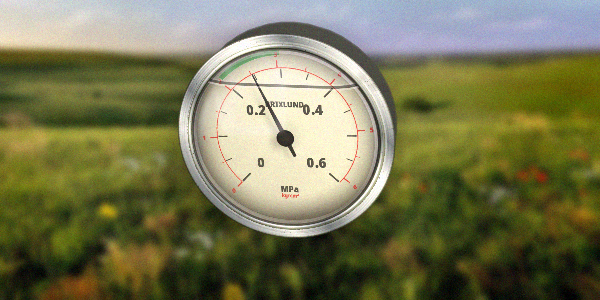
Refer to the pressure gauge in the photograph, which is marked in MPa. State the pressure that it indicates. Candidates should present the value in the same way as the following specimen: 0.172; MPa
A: 0.25; MPa
